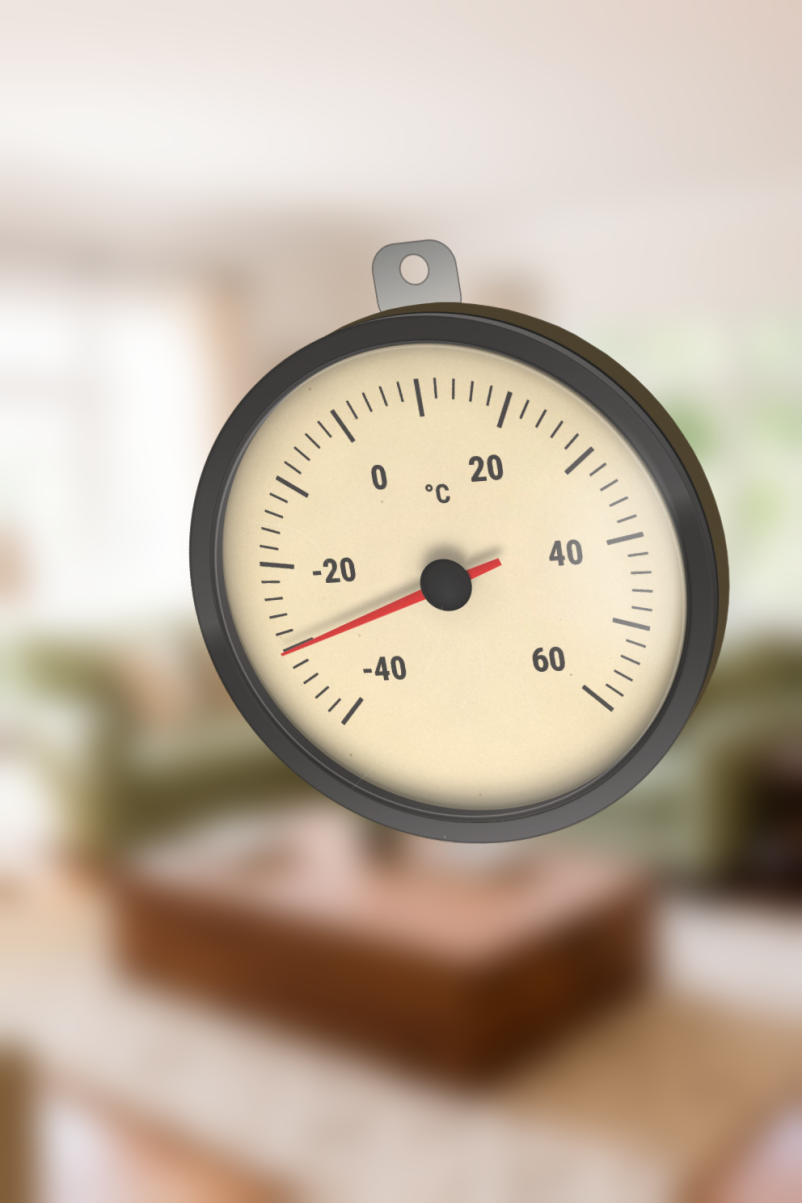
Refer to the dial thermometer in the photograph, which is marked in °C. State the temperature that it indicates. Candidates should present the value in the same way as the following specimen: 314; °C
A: -30; °C
